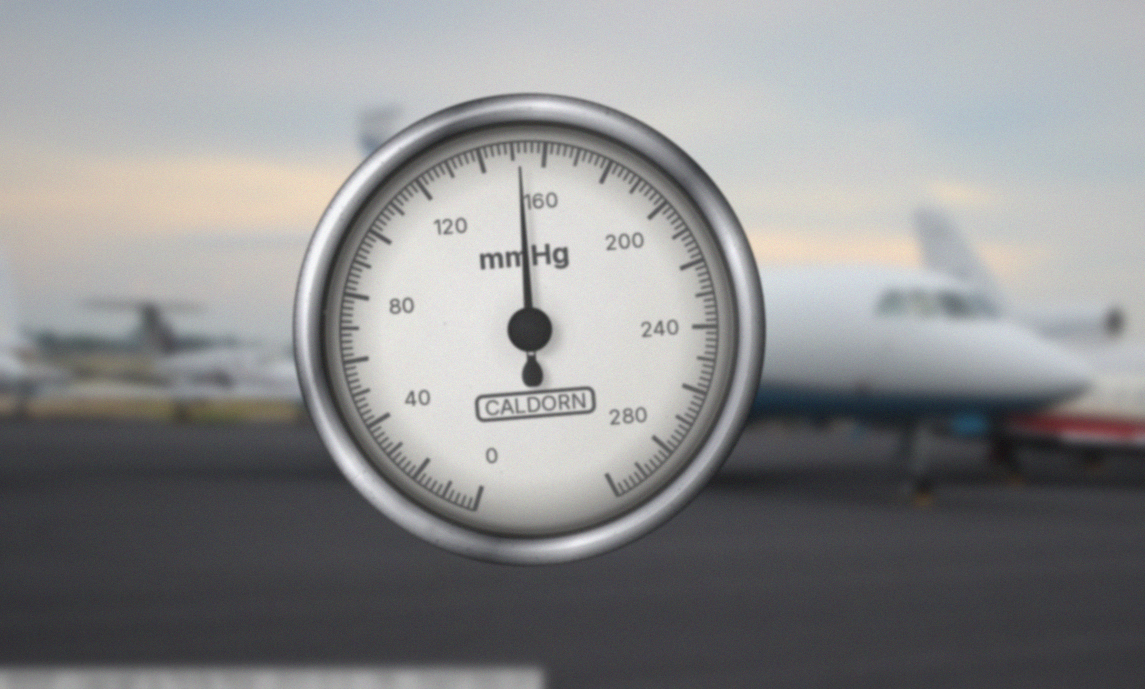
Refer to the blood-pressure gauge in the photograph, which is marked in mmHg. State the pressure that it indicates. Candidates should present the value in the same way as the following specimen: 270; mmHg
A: 152; mmHg
